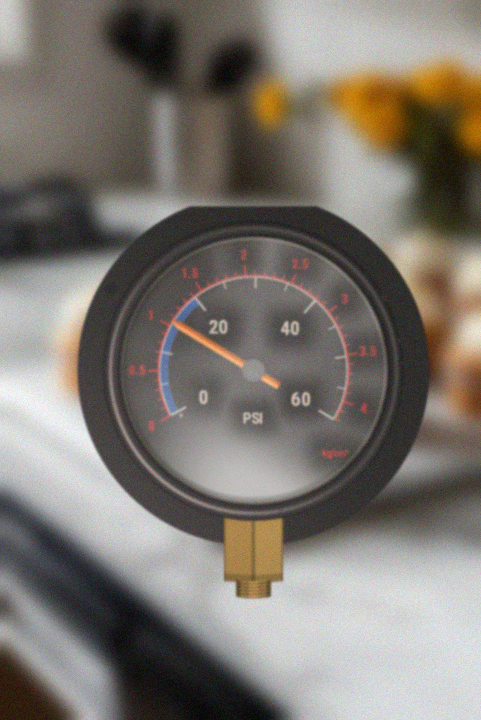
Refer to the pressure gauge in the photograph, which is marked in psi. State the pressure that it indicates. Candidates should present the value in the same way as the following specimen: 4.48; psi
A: 15; psi
